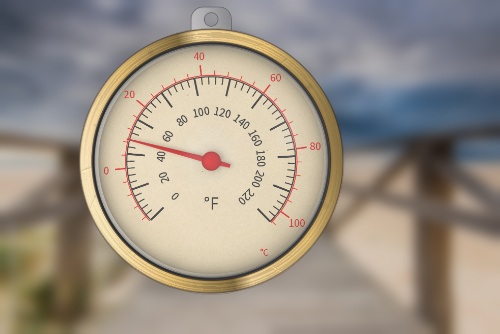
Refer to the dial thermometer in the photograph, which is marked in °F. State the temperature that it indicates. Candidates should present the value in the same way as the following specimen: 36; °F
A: 48; °F
